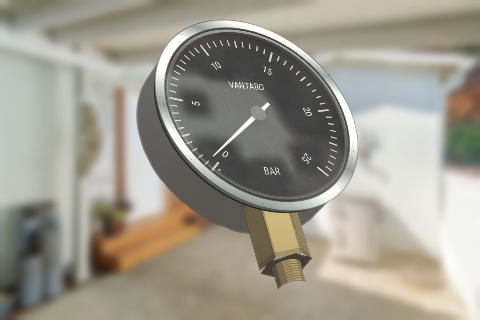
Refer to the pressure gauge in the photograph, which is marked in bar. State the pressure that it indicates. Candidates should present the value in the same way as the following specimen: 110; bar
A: 0.5; bar
